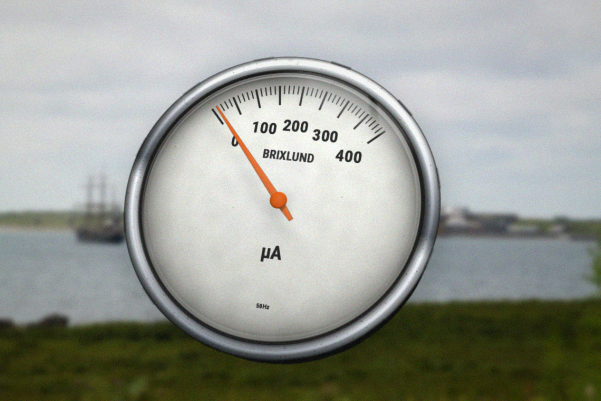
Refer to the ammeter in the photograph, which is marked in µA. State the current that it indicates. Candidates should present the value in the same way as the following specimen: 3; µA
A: 10; µA
